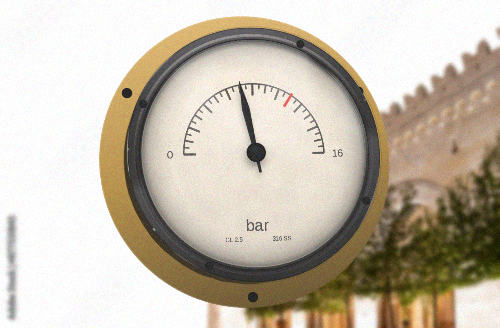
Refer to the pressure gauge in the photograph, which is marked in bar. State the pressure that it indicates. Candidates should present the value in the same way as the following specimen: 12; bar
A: 7; bar
